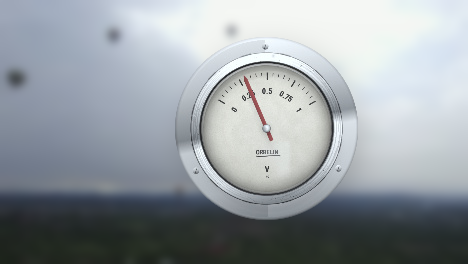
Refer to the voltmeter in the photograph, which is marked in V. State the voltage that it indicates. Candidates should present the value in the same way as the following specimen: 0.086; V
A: 0.3; V
